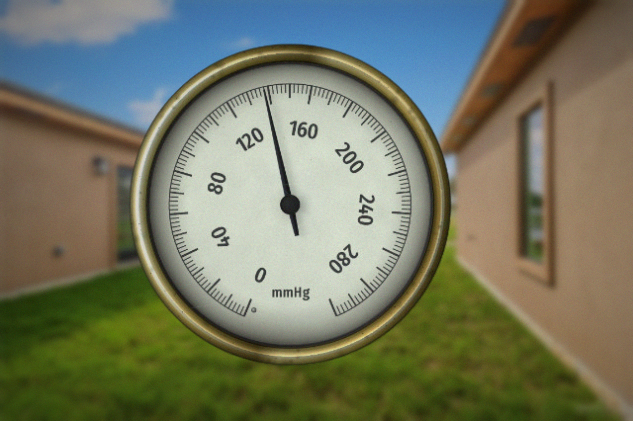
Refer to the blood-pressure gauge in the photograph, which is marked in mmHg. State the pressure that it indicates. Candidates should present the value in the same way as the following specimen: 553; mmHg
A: 138; mmHg
